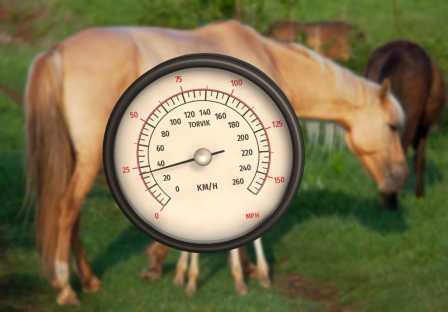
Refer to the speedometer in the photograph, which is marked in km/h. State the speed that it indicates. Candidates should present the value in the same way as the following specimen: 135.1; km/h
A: 35; km/h
